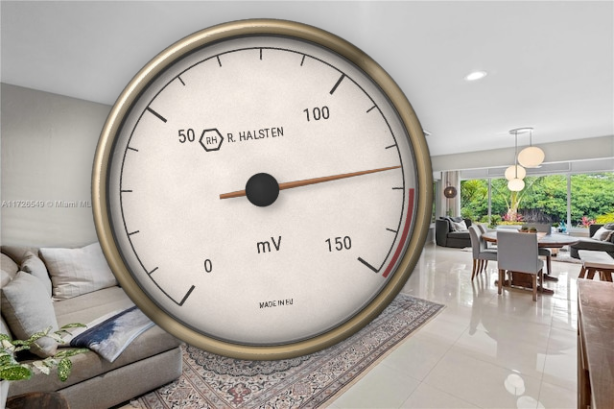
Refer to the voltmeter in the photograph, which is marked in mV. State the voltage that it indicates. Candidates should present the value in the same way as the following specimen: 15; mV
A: 125; mV
